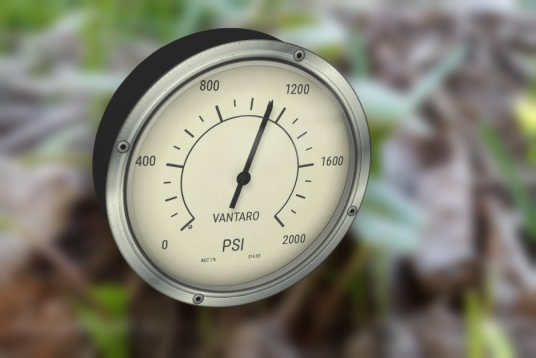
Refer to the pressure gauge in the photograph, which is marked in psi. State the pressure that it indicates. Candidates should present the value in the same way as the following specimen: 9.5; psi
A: 1100; psi
